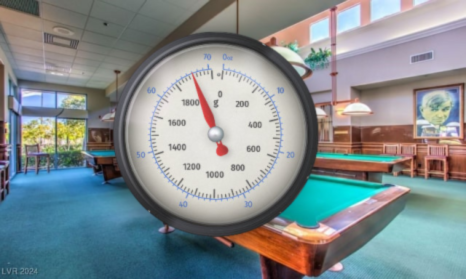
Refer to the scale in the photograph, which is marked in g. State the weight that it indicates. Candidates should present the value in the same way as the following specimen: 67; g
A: 1900; g
